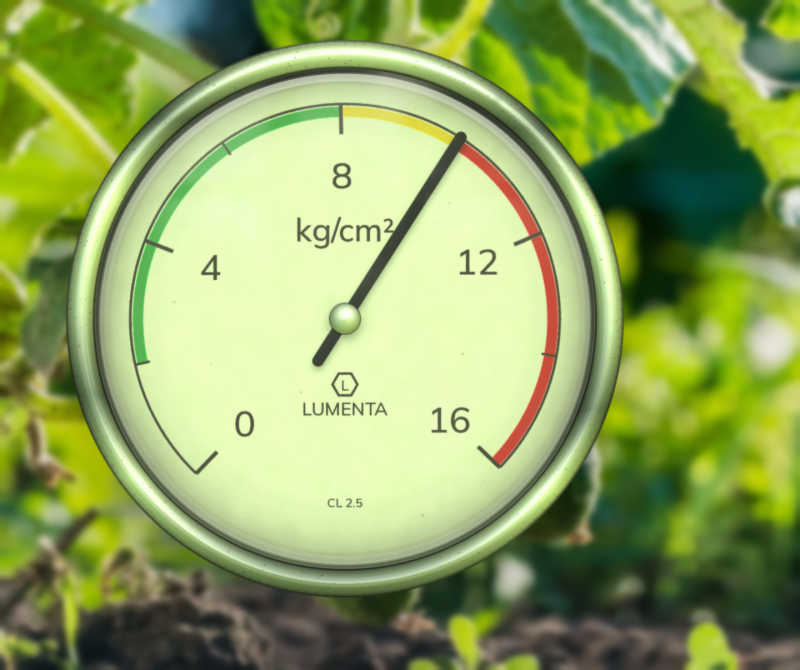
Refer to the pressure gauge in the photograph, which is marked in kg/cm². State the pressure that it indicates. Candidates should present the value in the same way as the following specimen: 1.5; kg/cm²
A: 10; kg/cm²
